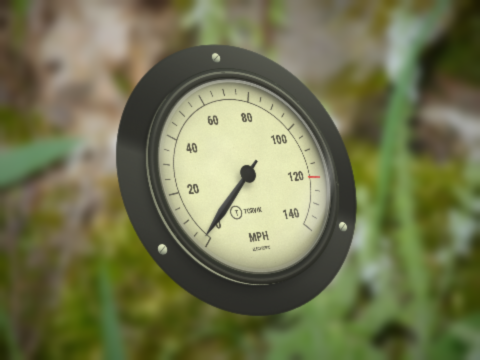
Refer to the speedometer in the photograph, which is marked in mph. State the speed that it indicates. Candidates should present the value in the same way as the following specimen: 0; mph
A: 2.5; mph
